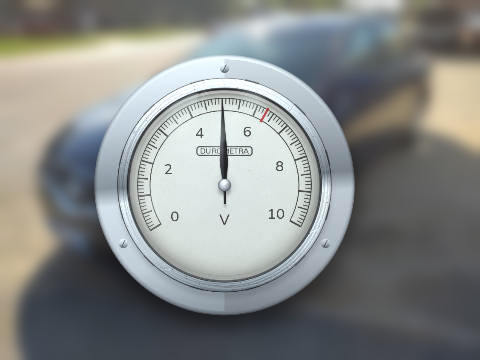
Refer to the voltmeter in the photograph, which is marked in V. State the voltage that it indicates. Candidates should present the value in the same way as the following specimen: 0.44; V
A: 5; V
